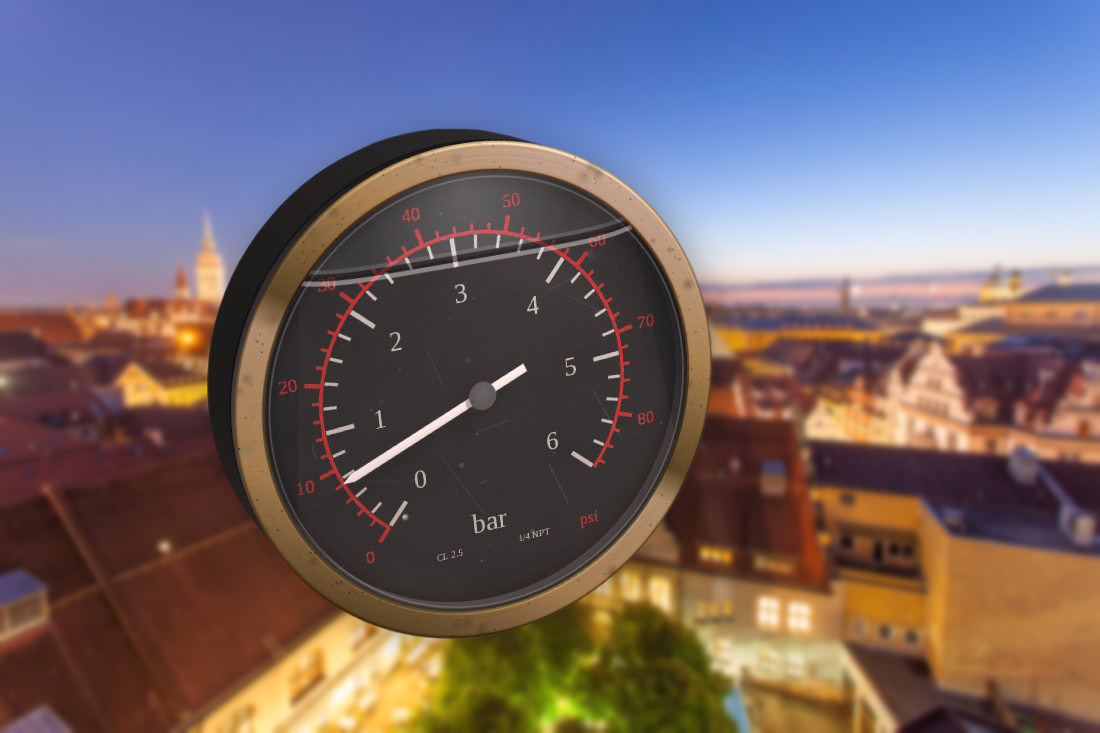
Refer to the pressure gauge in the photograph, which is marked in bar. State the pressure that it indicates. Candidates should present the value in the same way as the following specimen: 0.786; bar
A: 0.6; bar
